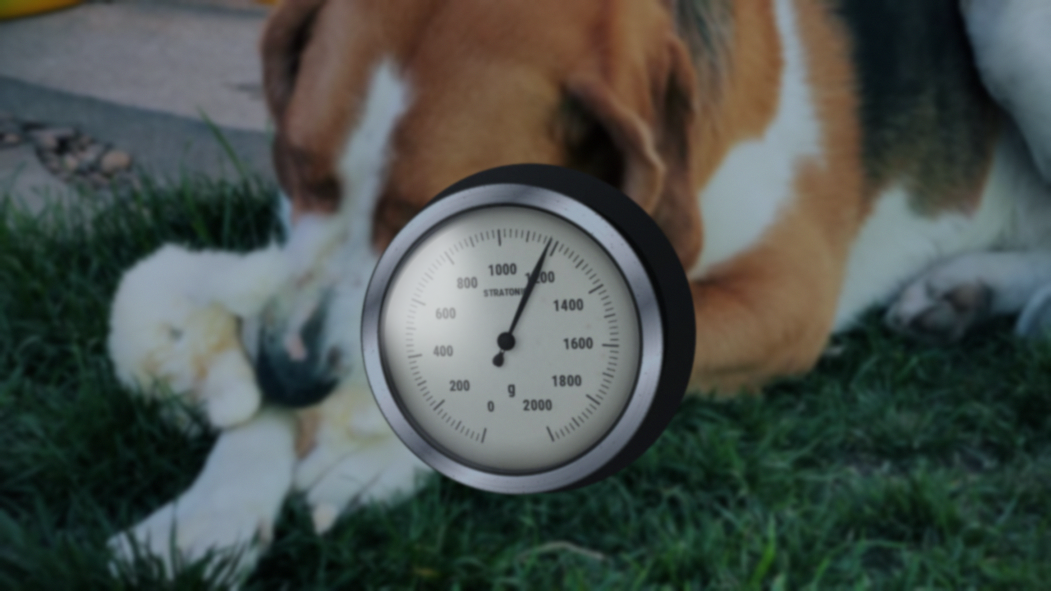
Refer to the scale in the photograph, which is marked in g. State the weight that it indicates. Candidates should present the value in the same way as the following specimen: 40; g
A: 1180; g
